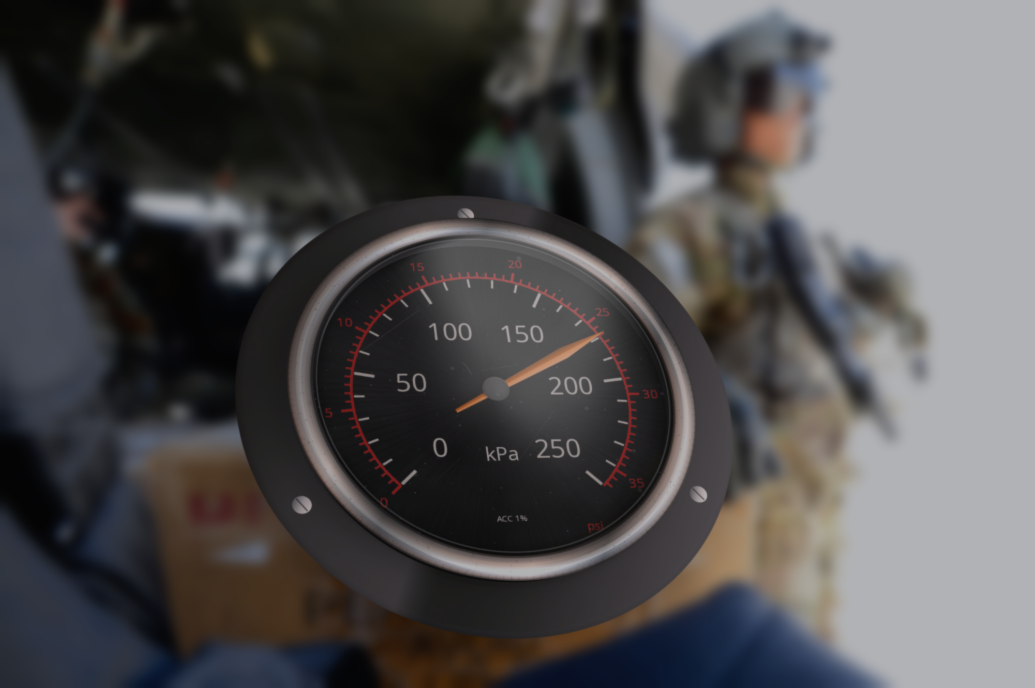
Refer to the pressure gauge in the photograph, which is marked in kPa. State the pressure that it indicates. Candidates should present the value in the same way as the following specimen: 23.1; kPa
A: 180; kPa
